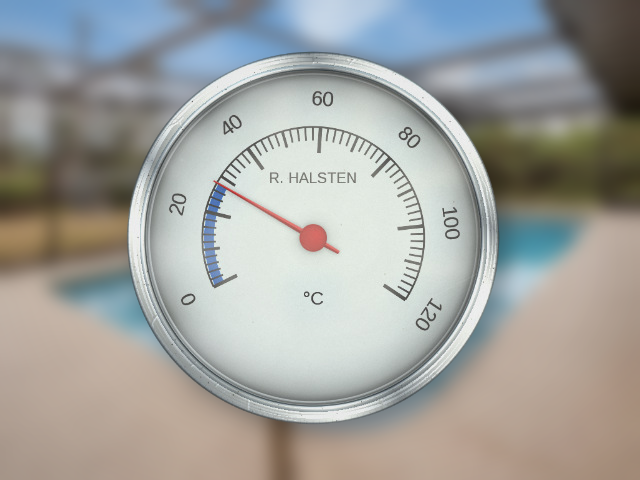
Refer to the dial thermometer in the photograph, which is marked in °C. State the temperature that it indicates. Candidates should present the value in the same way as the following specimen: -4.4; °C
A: 28; °C
